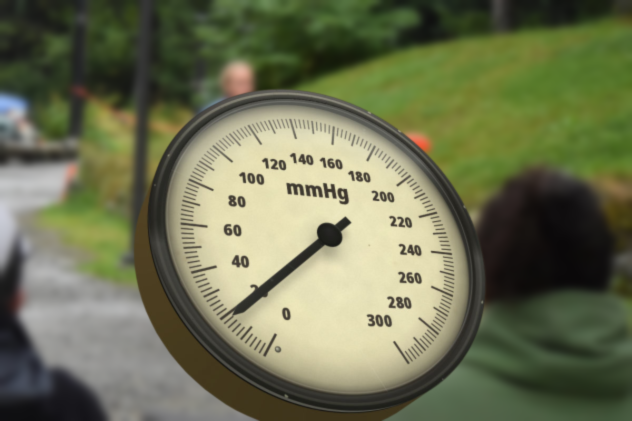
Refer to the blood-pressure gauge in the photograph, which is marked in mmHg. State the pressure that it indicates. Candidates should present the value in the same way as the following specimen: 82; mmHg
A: 18; mmHg
